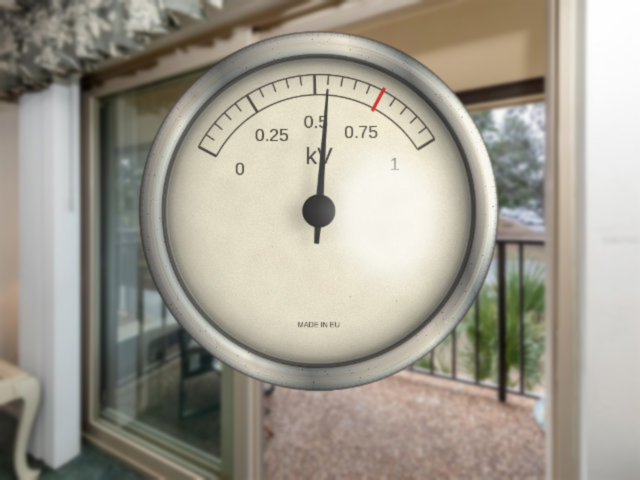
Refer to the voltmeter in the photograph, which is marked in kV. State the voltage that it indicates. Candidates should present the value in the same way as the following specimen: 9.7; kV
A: 0.55; kV
